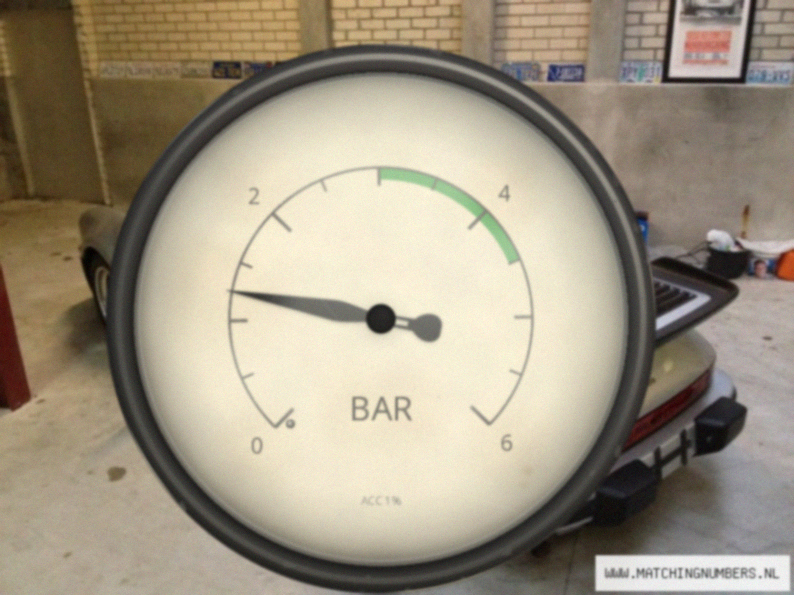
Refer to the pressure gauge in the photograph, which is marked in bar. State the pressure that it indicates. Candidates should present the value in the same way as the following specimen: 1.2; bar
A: 1.25; bar
